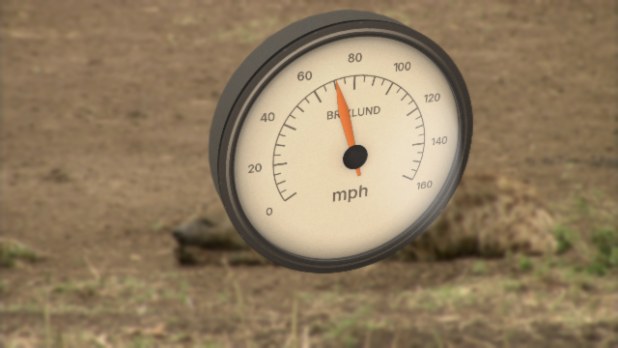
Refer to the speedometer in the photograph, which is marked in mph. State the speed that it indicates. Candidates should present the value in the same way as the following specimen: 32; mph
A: 70; mph
